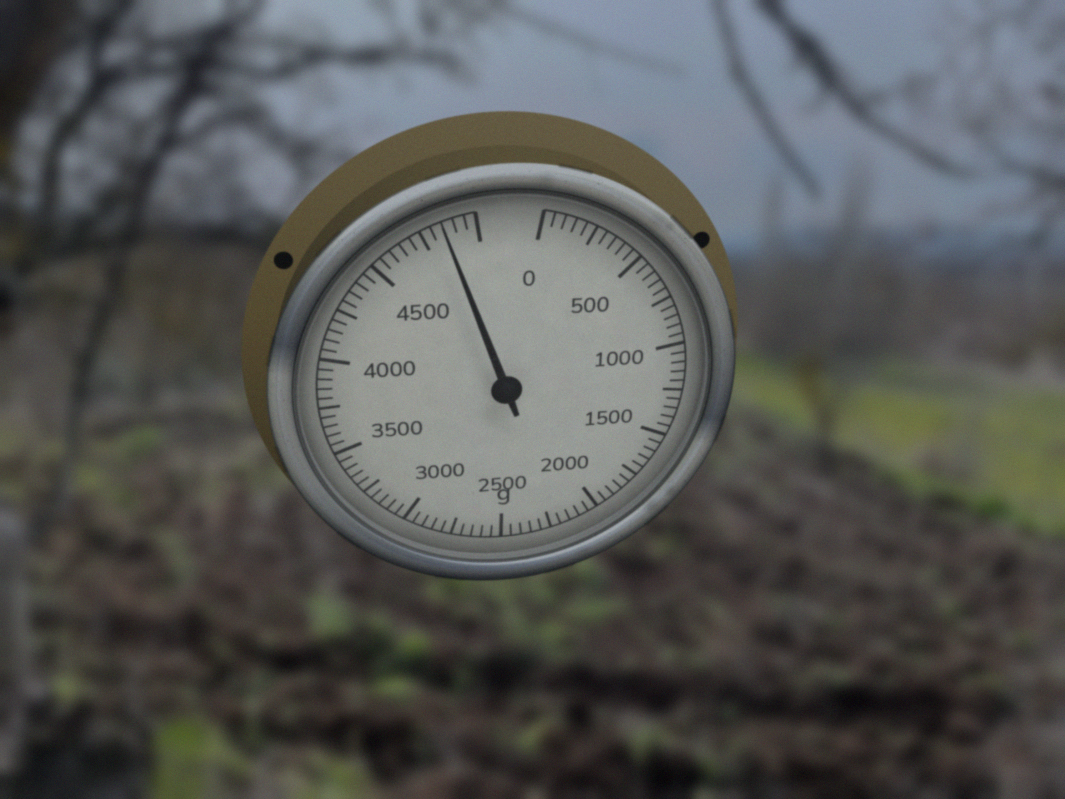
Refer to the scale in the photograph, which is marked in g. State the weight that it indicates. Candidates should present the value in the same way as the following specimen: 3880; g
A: 4850; g
